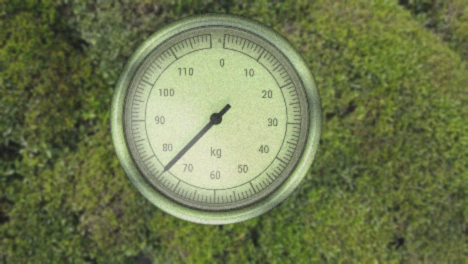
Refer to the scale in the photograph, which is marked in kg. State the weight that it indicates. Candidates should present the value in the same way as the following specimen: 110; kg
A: 75; kg
